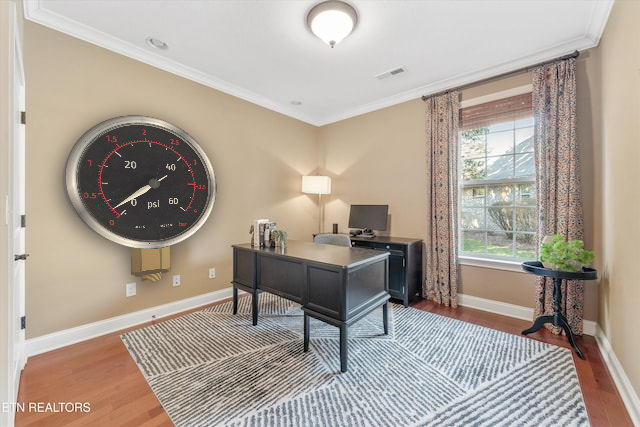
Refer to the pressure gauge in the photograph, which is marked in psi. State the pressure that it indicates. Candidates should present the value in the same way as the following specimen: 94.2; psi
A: 2.5; psi
